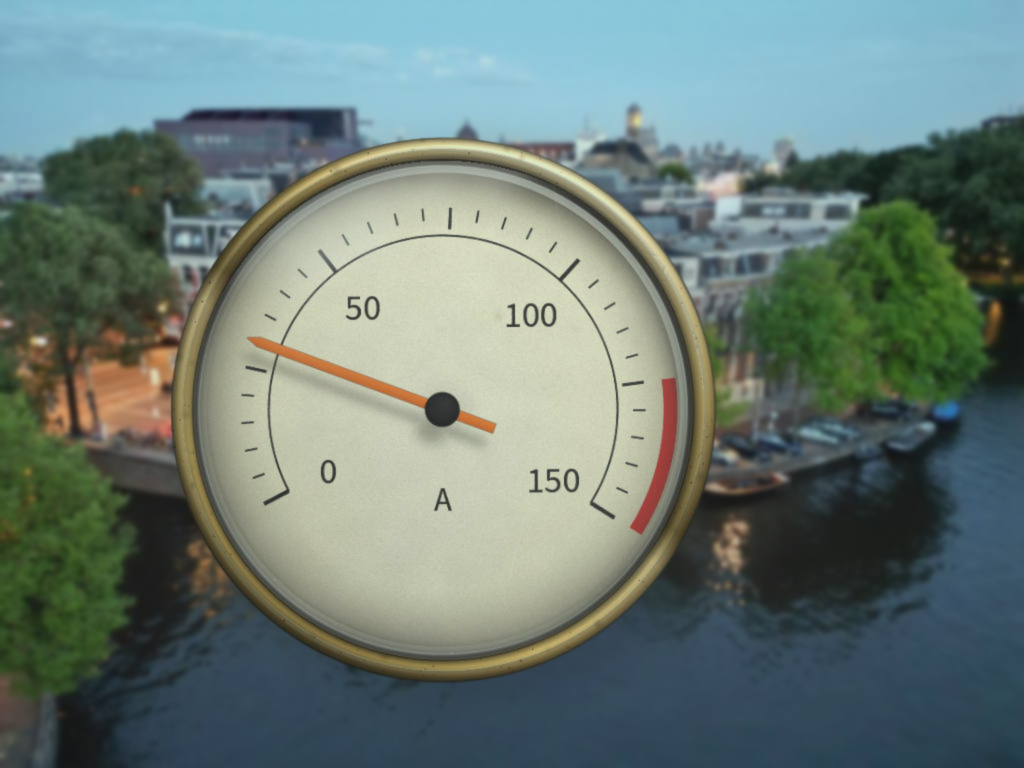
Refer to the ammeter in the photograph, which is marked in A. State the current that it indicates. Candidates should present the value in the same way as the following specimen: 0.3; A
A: 30; A
